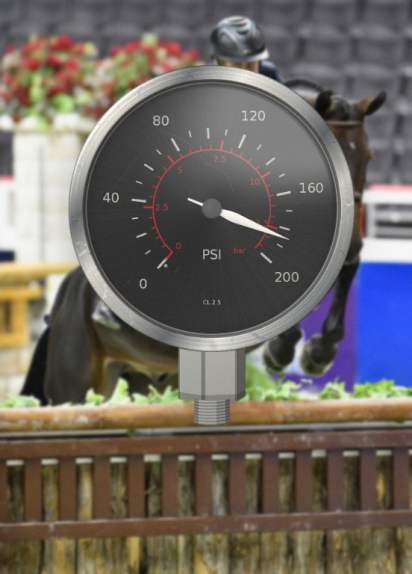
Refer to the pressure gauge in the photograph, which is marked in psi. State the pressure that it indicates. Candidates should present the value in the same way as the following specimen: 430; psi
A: 185; psi
